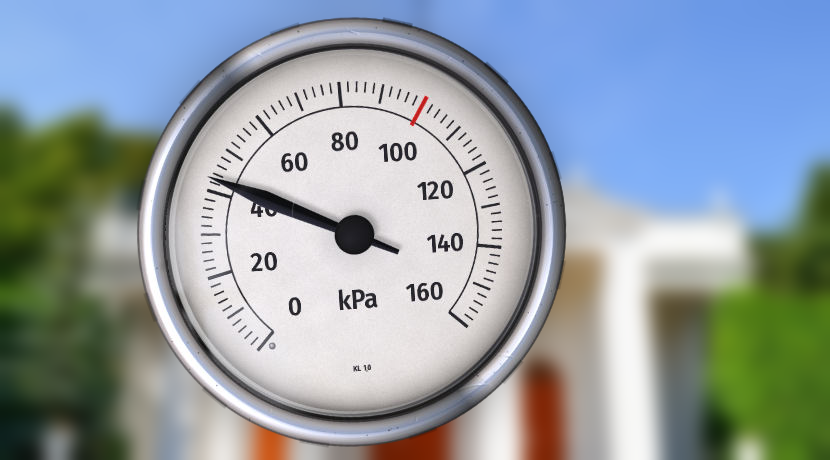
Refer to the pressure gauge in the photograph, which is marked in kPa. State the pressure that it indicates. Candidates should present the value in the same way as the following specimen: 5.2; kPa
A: 43; kPa
